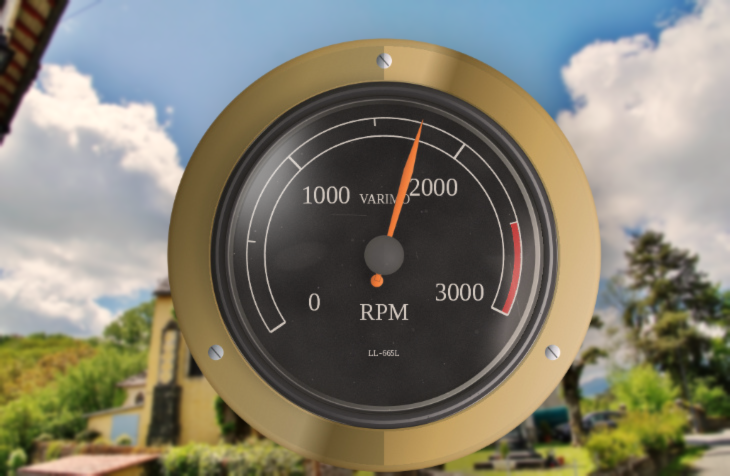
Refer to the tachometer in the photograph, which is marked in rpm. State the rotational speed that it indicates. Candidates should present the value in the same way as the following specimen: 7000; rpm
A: 1750; rpm
